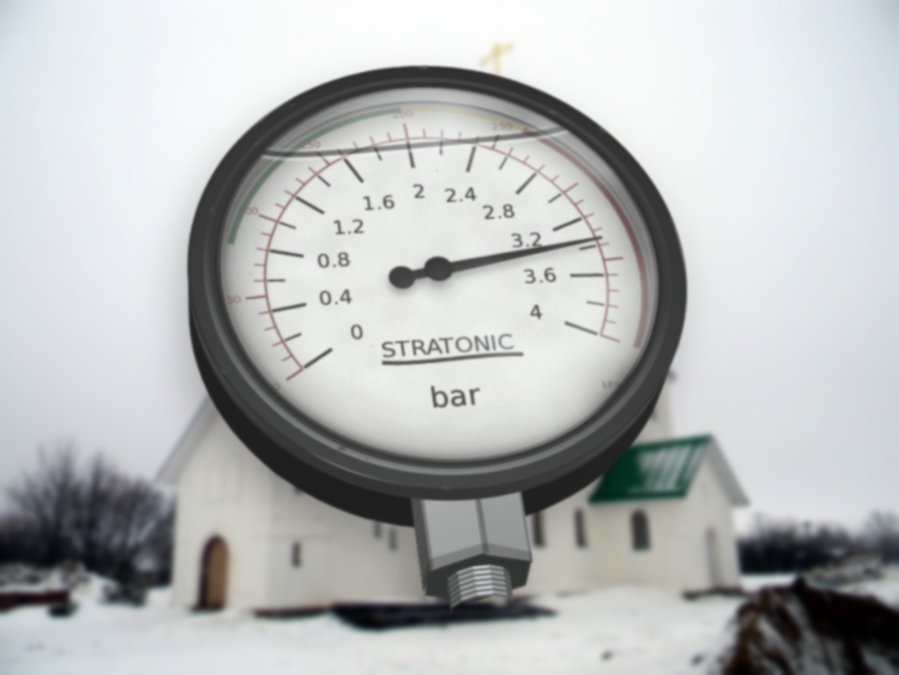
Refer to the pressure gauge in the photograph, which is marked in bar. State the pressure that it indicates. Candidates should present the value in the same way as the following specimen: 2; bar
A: 3.4; bar
